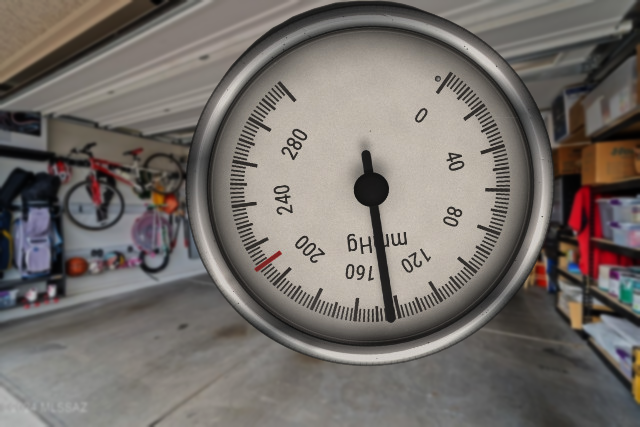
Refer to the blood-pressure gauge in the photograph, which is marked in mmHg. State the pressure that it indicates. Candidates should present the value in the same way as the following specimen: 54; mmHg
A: 144; mmHg
